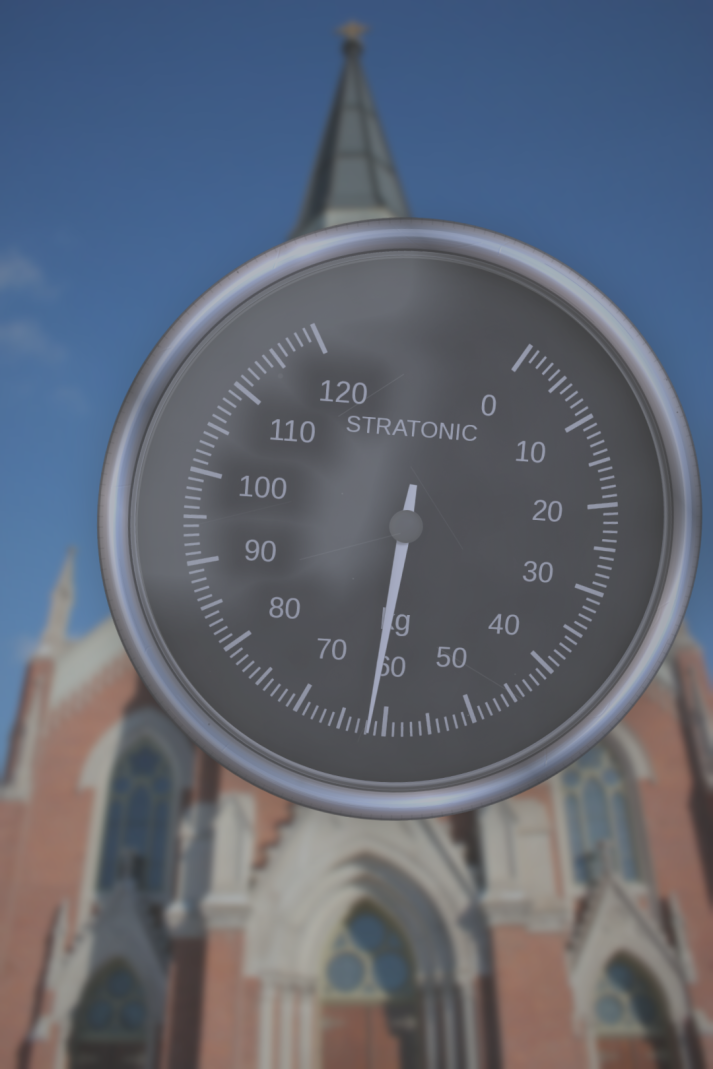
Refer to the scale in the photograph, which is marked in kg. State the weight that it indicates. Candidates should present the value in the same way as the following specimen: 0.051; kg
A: 62; kg
